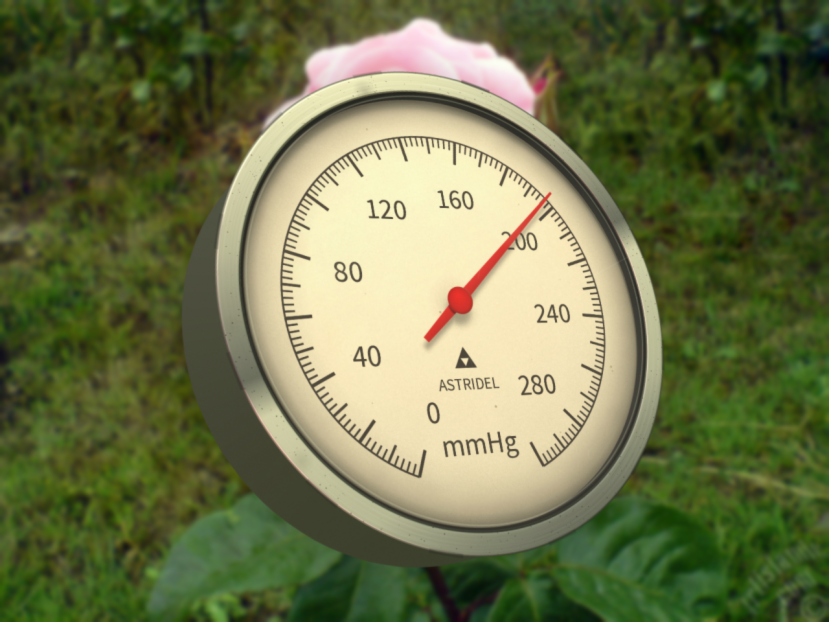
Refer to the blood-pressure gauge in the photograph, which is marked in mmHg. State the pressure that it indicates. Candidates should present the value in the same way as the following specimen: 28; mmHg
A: 196; mmHg
